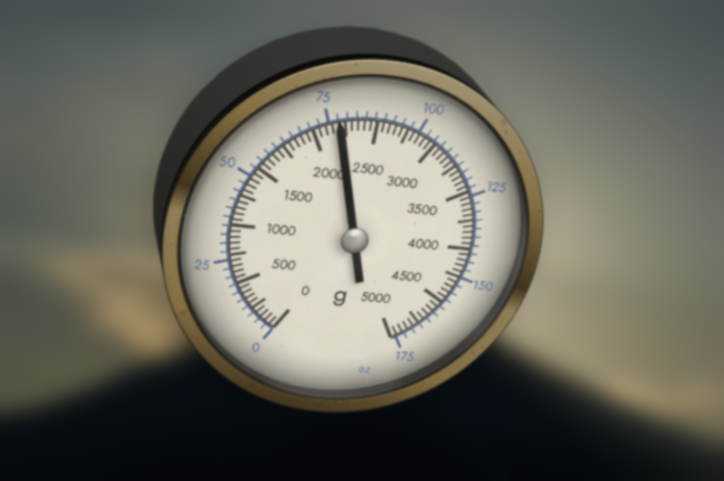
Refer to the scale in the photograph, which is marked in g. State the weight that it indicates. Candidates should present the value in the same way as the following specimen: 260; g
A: 2200; g
